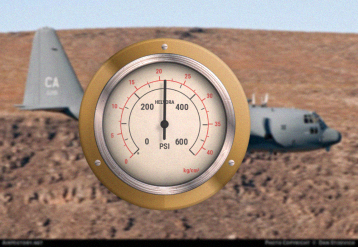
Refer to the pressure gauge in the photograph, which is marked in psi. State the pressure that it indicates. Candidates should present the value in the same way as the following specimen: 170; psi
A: 300; psi
